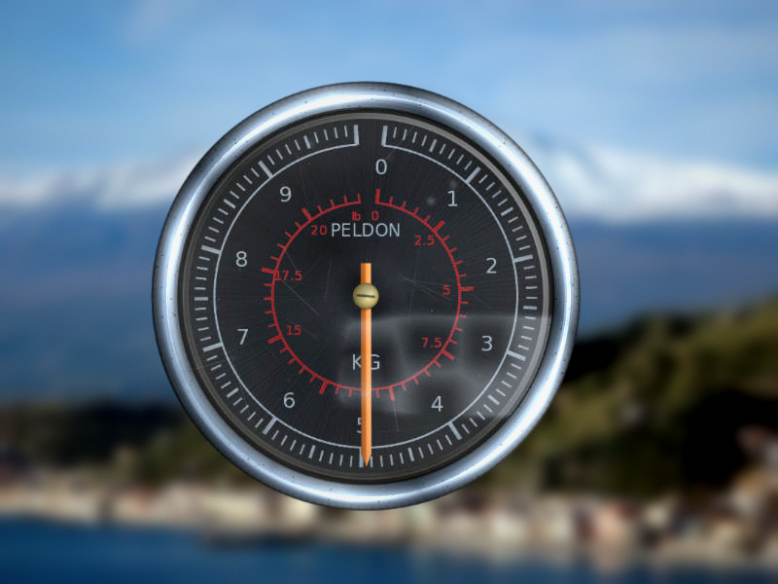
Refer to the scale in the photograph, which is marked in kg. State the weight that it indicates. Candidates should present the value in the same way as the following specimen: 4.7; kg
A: 4.95; kg
